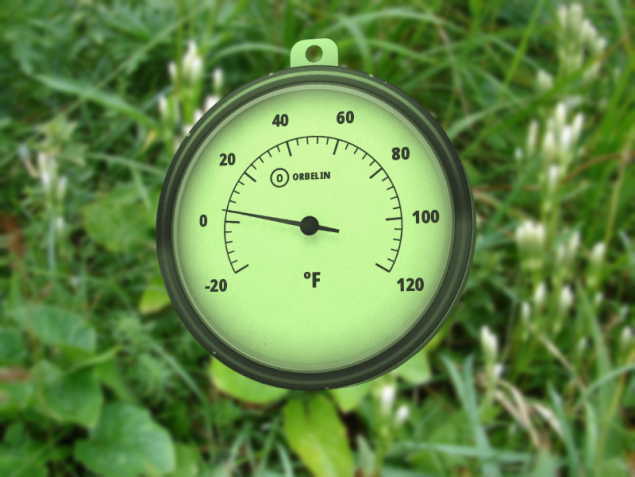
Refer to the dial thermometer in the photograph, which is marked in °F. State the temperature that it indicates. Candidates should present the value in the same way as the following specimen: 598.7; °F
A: 4; °F
